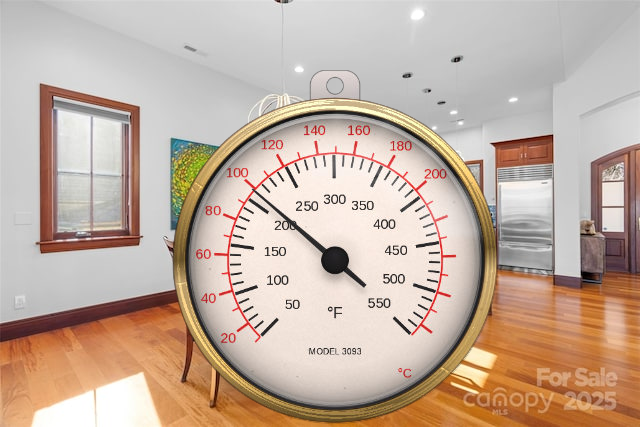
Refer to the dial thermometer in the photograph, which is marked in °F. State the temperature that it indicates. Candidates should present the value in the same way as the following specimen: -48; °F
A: 210; °F
